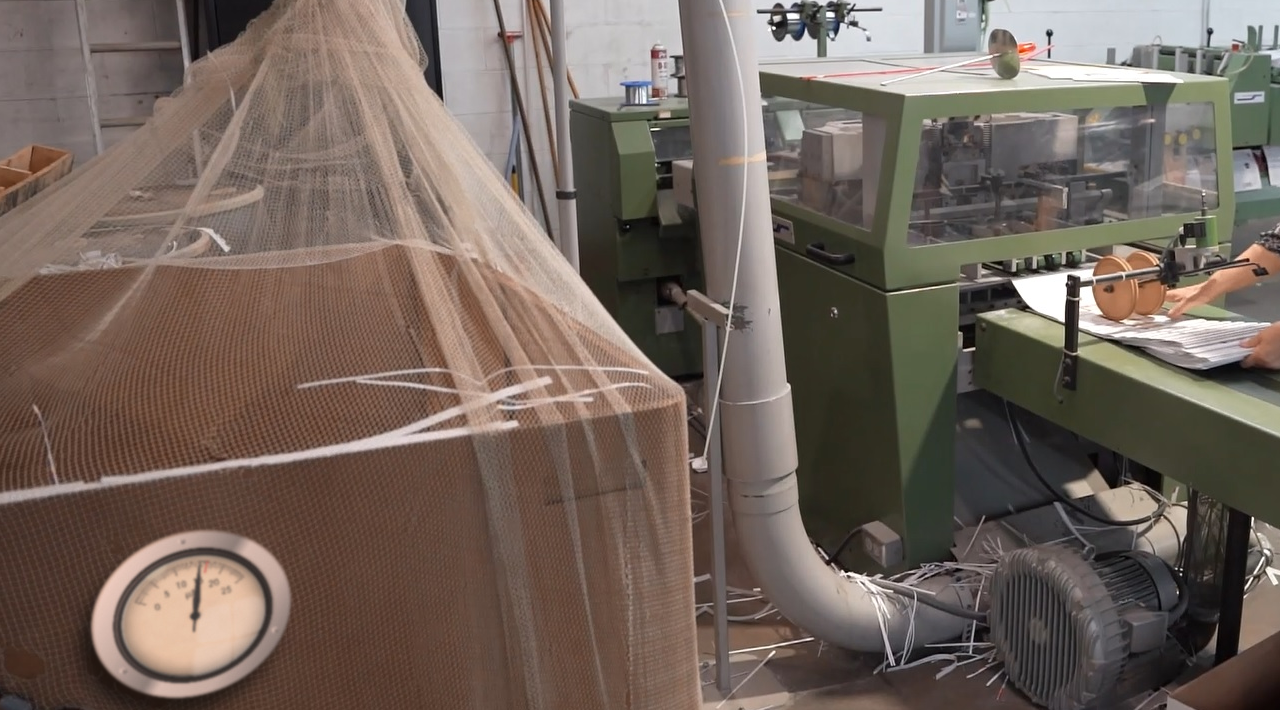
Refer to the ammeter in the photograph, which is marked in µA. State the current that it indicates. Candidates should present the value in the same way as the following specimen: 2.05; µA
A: 15; µA
